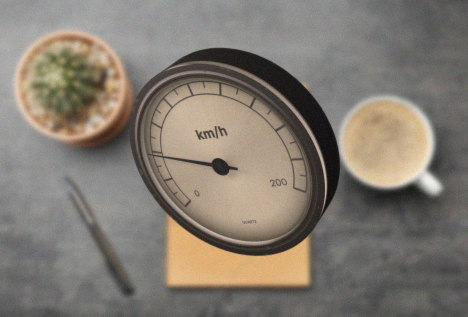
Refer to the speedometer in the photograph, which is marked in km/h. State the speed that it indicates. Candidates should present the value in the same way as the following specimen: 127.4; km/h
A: 40; km/h
